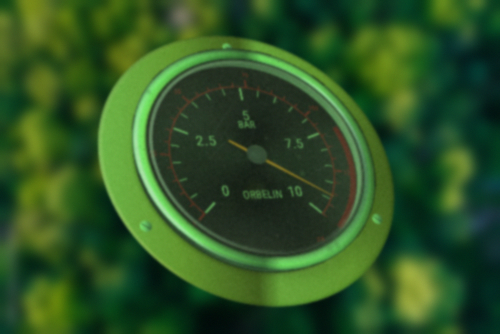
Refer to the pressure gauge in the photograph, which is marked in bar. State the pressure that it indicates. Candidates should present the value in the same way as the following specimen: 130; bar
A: 9.5; bar
